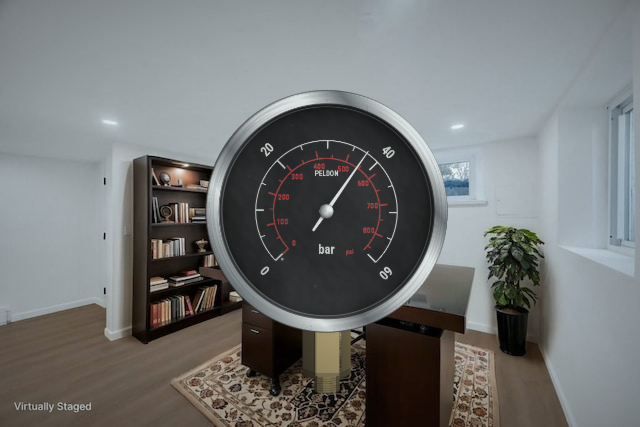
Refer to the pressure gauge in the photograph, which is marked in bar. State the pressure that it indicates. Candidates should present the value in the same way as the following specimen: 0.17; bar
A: 37.5; bar
